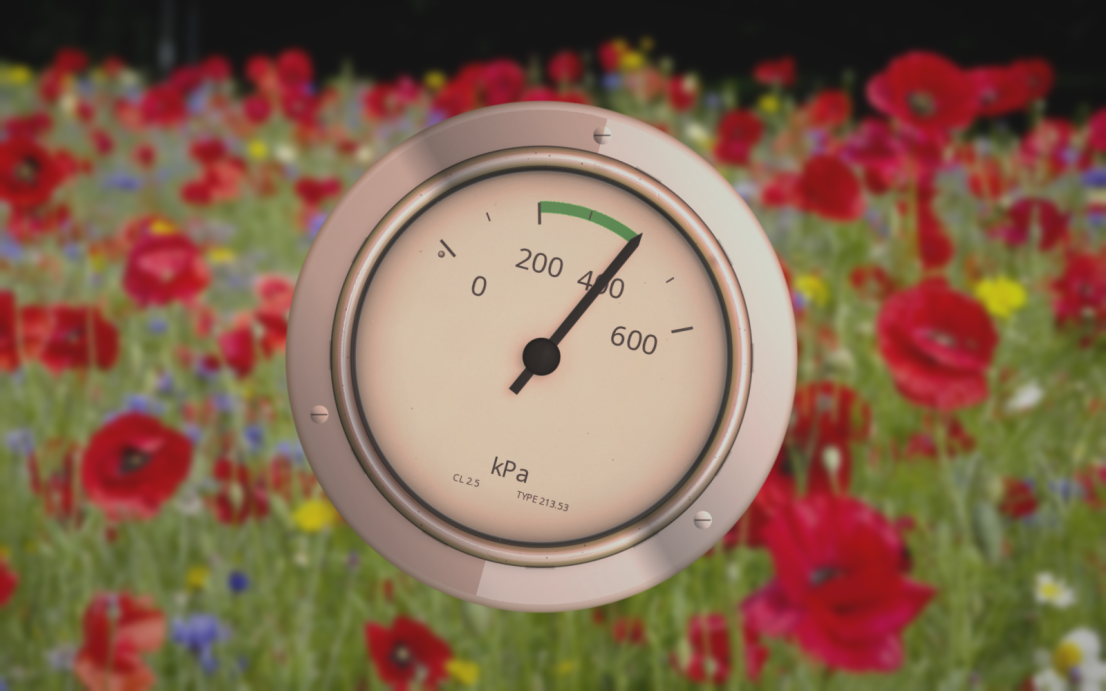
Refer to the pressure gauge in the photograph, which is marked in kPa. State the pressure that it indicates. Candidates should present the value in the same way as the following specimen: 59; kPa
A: 400; kPa
